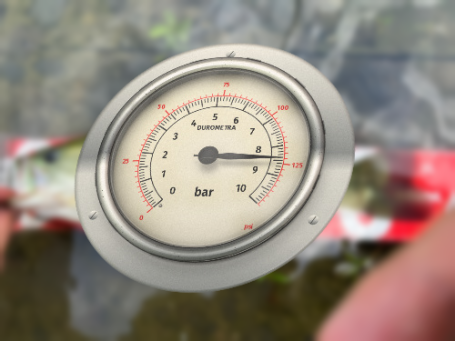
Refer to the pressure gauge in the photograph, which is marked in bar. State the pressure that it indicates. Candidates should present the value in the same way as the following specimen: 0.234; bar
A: 8.5; bar
